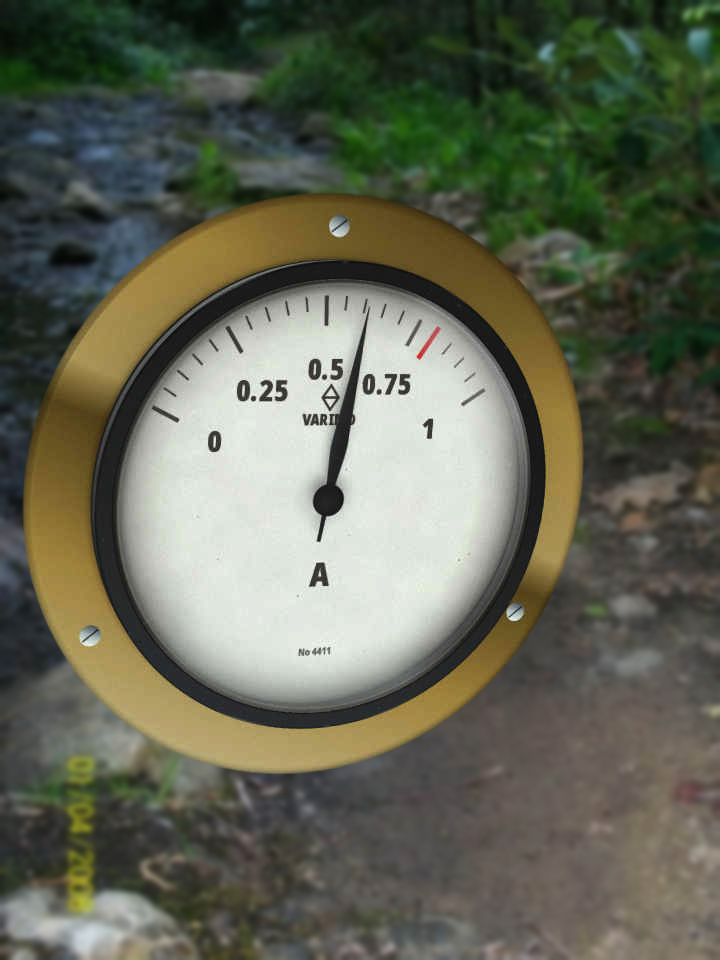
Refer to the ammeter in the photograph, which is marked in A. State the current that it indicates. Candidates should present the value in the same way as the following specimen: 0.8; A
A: 0.6; A
